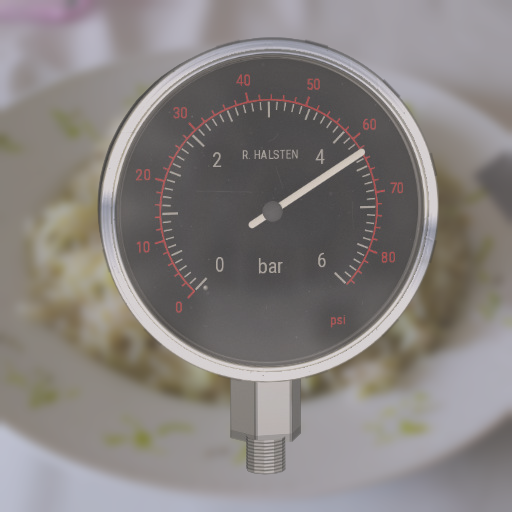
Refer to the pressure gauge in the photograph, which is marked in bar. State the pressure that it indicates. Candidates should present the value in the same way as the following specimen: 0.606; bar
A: 4.3; bar
